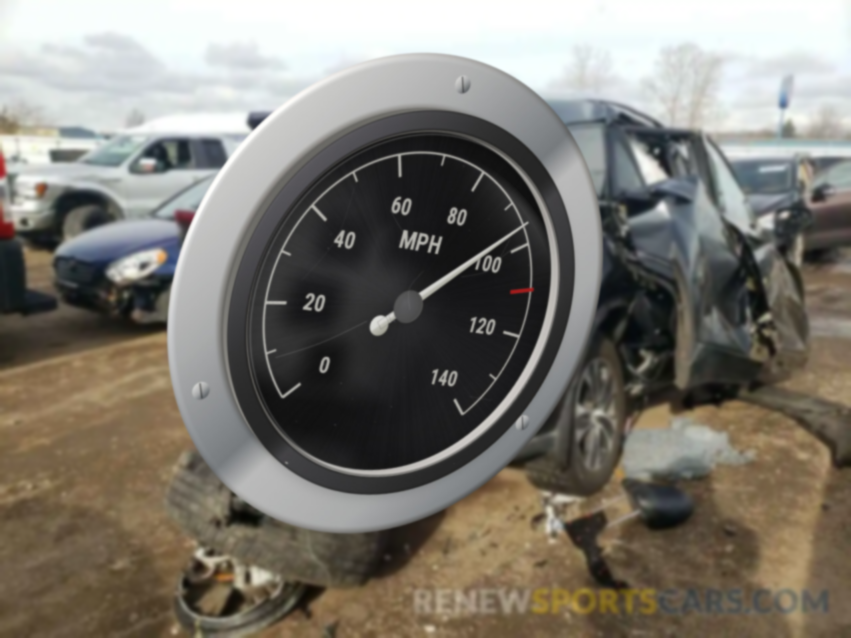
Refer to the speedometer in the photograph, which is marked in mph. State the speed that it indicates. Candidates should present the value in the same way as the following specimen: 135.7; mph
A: 95; mph
